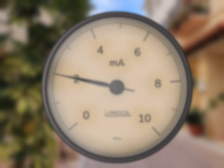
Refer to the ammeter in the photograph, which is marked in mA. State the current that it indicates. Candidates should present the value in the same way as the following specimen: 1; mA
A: 2; mA
